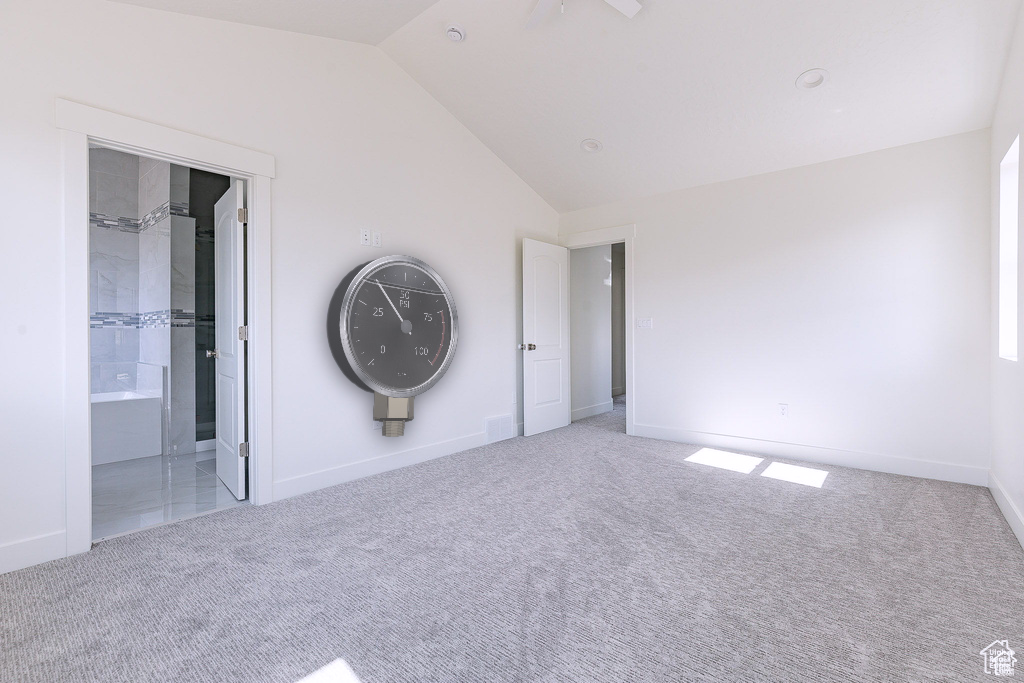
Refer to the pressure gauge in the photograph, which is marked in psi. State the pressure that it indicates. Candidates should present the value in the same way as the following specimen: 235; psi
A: 35; psi
